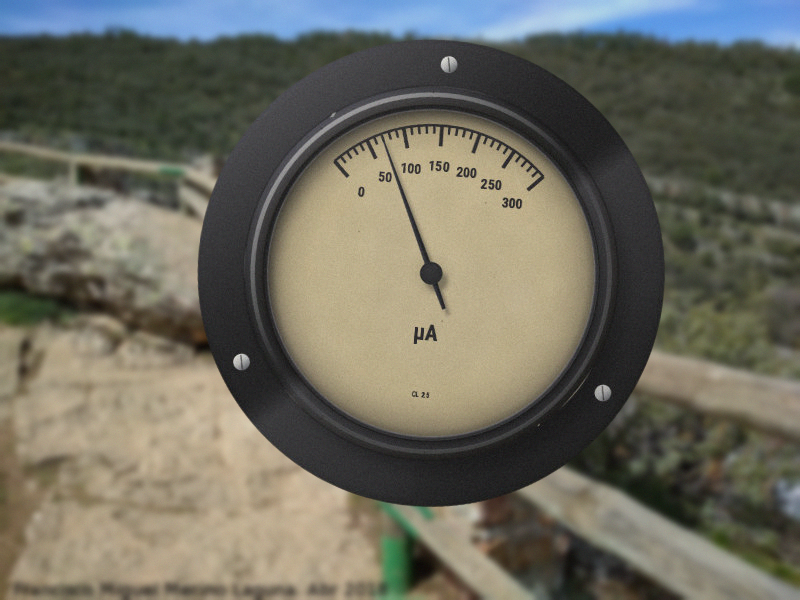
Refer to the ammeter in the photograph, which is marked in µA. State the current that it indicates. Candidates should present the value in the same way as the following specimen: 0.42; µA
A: 70; µA
